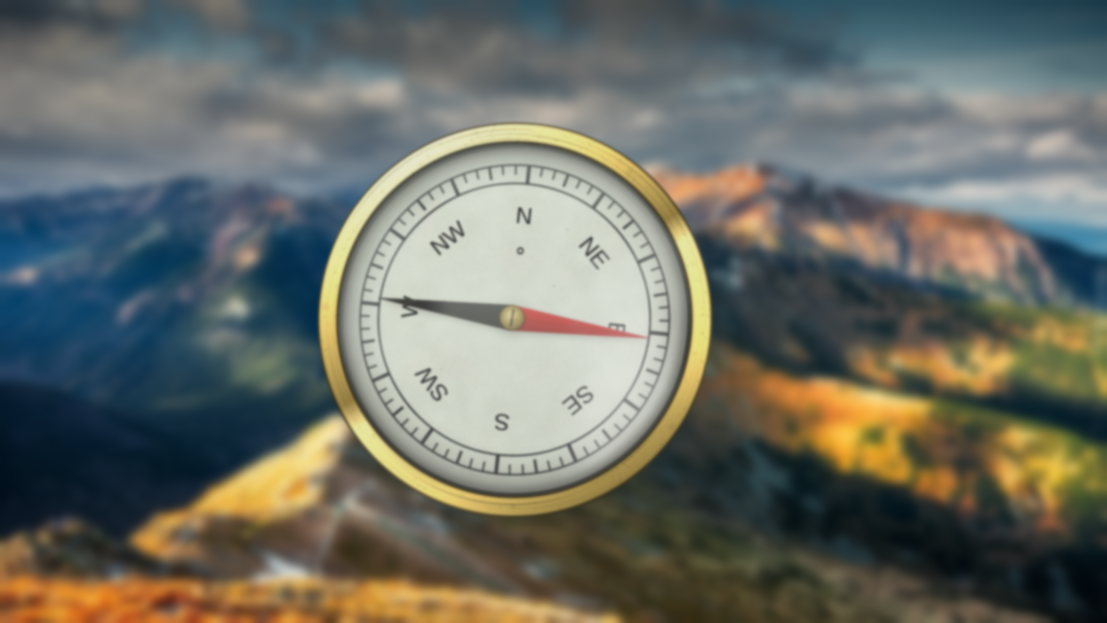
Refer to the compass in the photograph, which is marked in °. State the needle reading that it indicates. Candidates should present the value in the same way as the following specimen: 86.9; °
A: 92.5; °
